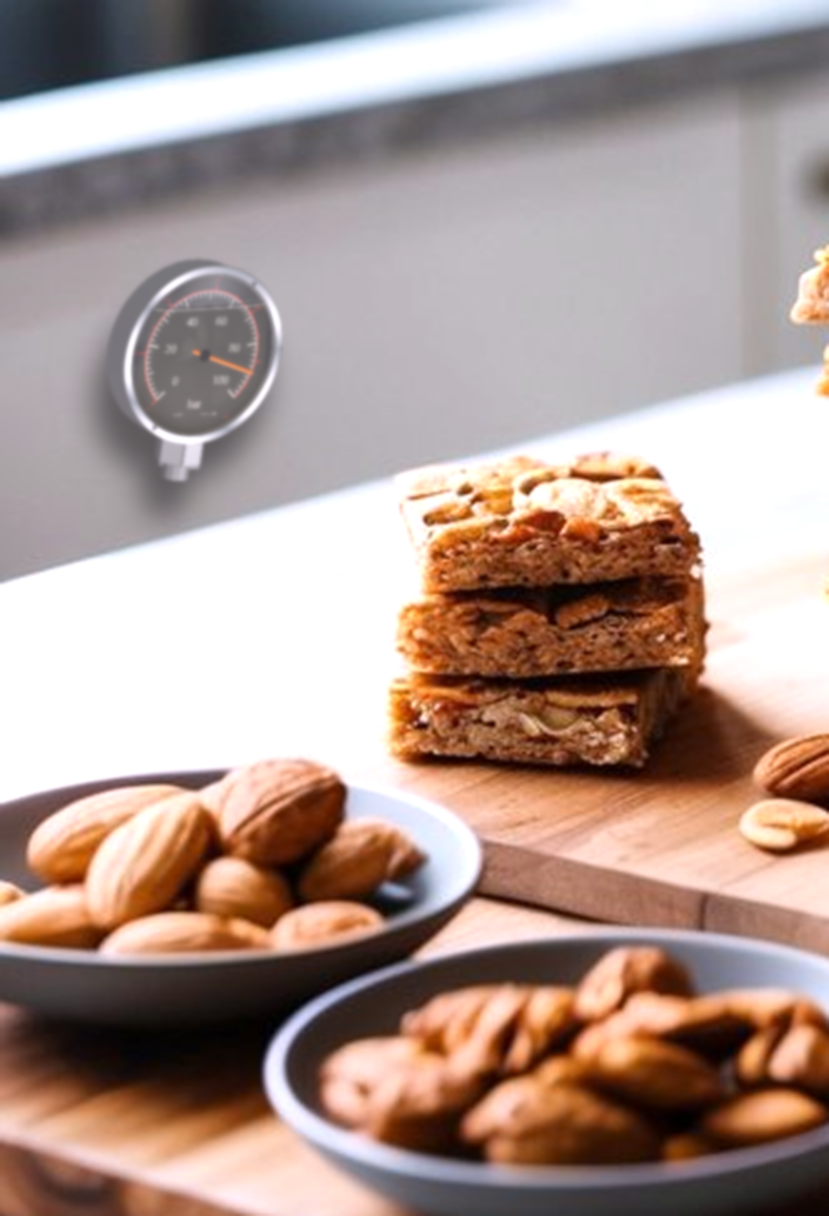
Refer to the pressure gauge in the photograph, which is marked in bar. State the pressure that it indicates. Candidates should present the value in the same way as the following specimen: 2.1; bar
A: 90; bar
